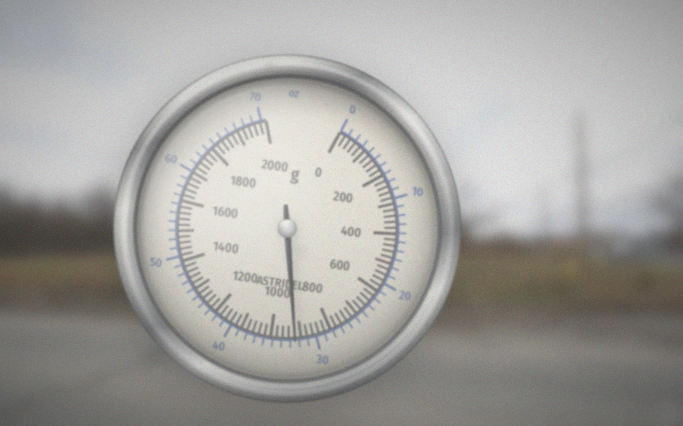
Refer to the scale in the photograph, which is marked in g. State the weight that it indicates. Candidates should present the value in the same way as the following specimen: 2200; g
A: 920; g
